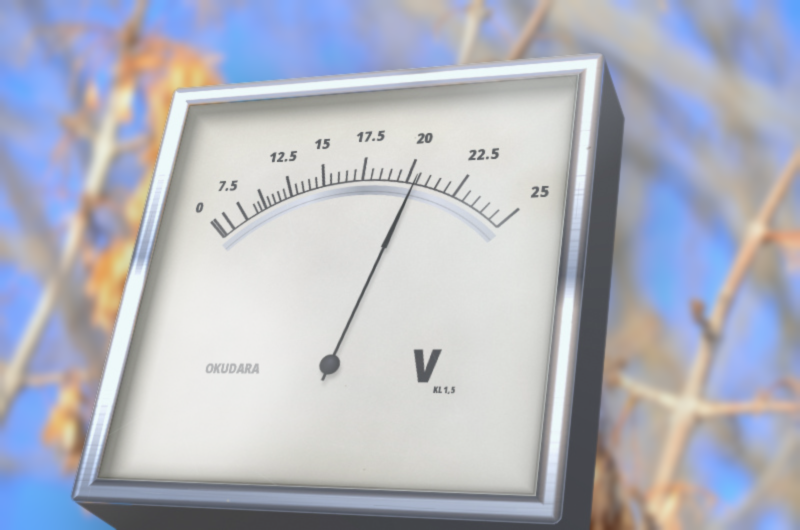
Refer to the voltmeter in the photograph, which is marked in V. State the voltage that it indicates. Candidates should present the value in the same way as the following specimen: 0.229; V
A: 20.5; V
